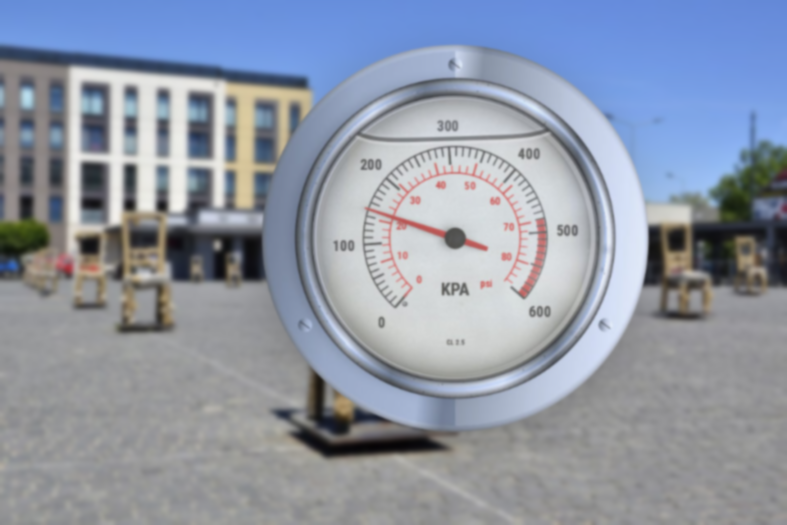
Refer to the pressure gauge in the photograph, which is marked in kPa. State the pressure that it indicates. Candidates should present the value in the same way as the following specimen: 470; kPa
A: 150; kPa
